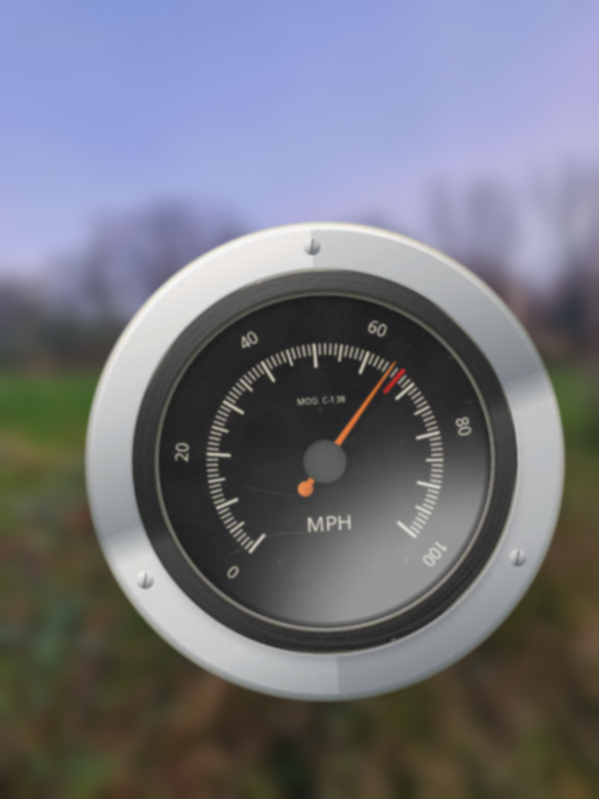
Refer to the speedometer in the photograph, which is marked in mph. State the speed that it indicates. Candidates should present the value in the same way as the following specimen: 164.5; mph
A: 65; mph
